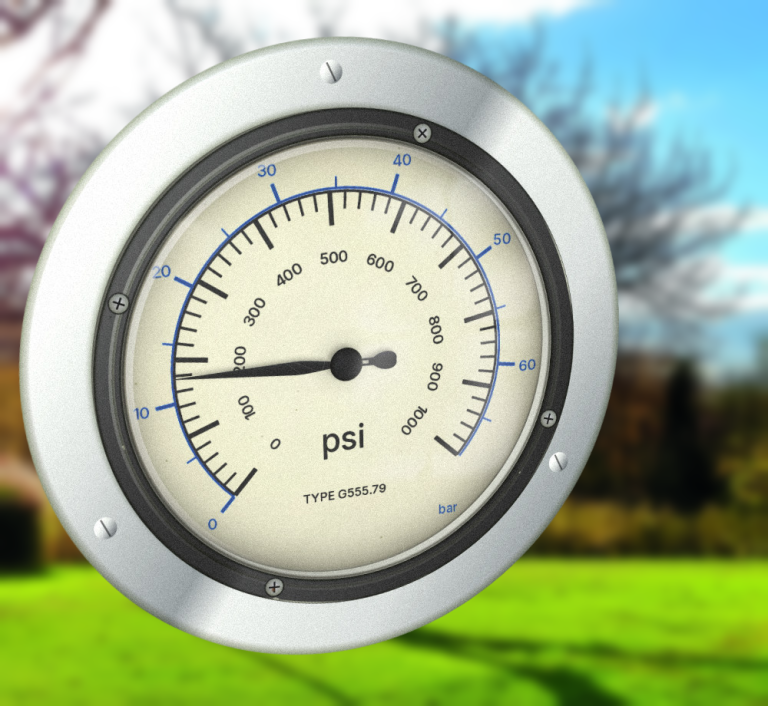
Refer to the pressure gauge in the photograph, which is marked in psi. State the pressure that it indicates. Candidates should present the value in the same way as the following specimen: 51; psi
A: 180; psi
